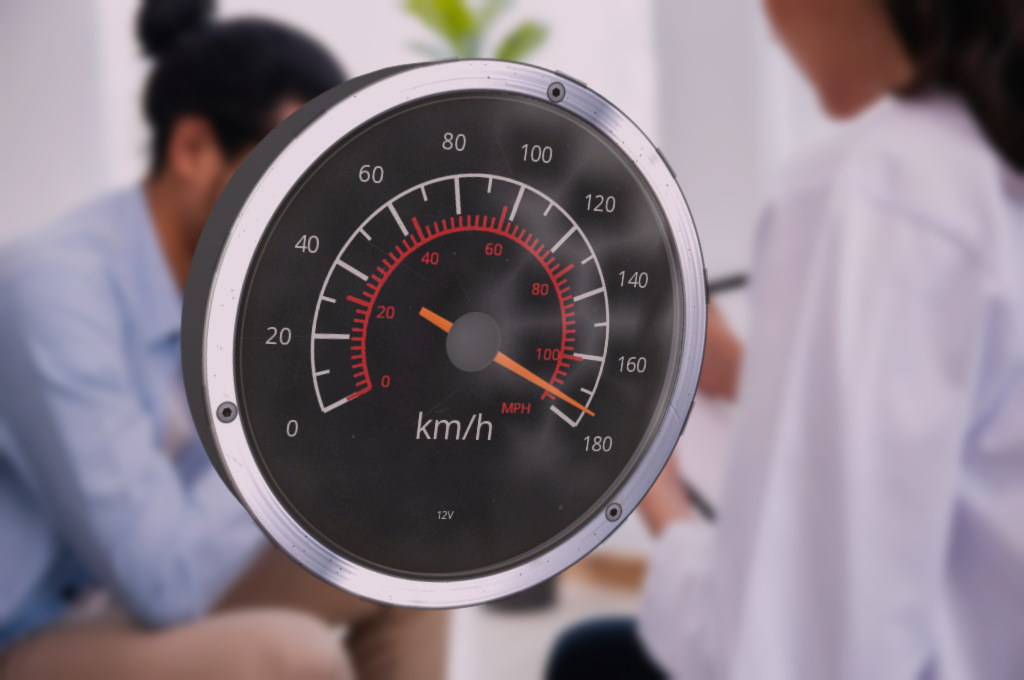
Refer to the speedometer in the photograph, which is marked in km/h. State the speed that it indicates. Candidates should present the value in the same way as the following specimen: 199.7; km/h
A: 175; km/h
